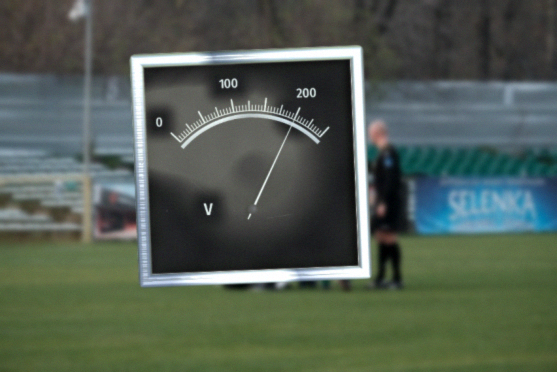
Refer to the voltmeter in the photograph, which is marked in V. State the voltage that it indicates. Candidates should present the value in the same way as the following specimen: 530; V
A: 200; V
